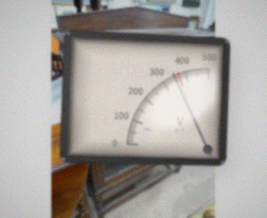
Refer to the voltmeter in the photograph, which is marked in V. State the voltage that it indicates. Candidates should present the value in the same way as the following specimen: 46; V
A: 350; V
